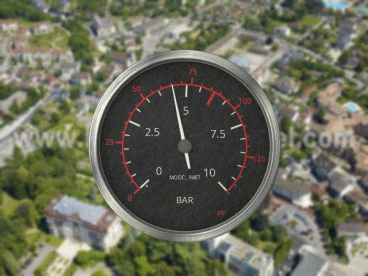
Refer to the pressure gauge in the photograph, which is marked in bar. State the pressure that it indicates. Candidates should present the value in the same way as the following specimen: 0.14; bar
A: 4.5; bar
